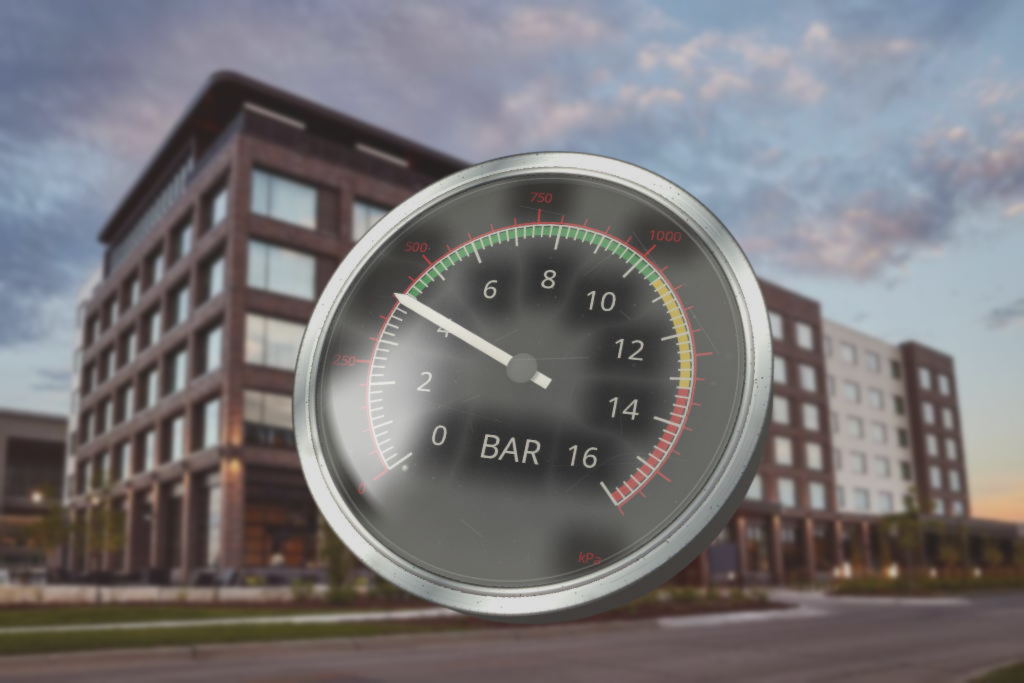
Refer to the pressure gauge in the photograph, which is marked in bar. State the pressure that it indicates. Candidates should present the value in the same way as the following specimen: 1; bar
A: 4; bar
